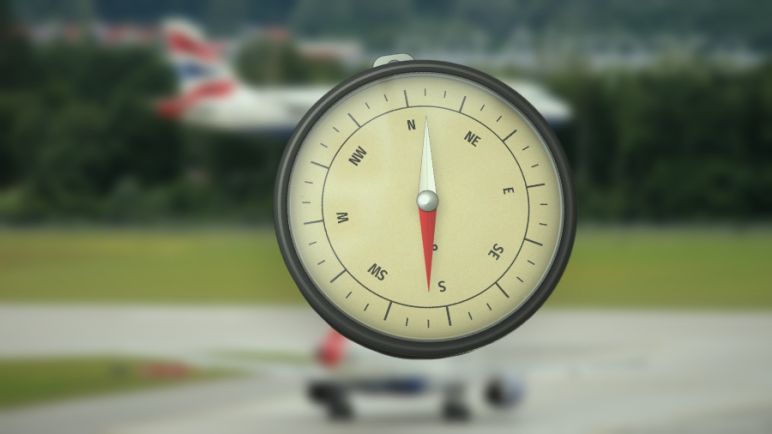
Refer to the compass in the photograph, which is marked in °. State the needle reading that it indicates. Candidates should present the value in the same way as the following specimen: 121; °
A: 190; °
